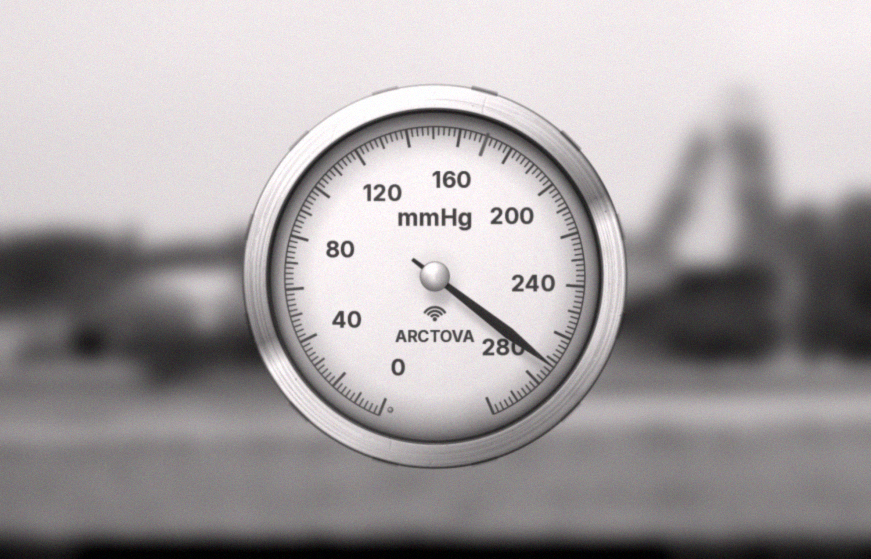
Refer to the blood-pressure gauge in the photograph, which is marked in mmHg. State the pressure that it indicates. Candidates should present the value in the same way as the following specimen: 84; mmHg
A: 272; mmHg
